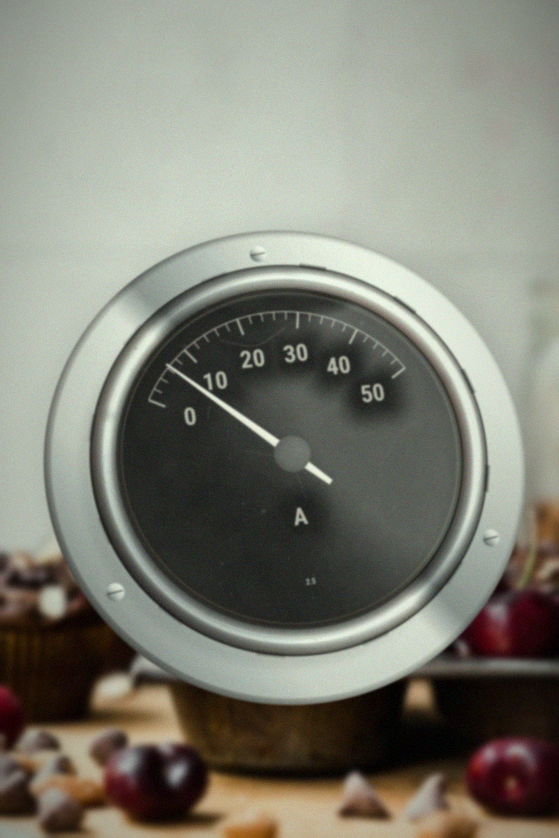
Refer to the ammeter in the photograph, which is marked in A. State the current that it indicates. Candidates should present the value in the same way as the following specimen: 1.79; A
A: 6; A
